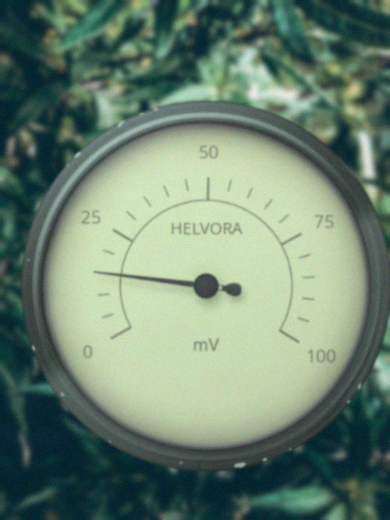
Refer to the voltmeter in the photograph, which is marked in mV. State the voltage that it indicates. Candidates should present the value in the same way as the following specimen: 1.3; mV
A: 15; mV
